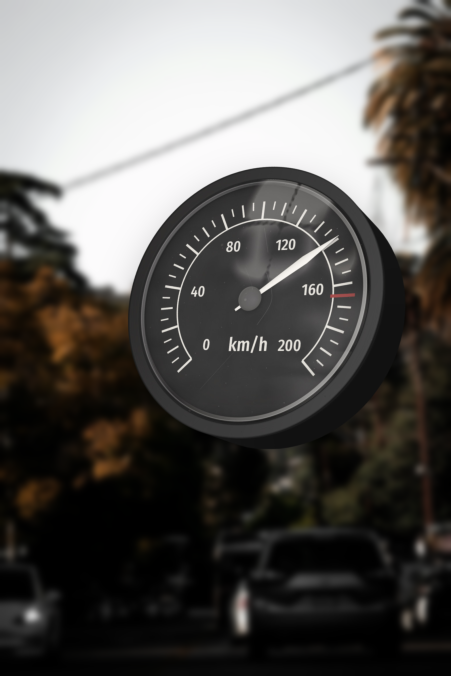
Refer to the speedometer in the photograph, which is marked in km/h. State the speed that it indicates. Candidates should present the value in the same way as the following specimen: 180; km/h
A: 140; km/h
